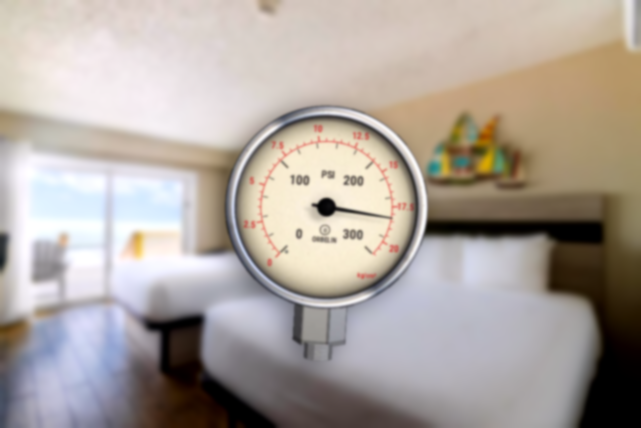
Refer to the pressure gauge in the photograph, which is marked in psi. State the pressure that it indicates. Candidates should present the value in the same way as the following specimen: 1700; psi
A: 260; psi
